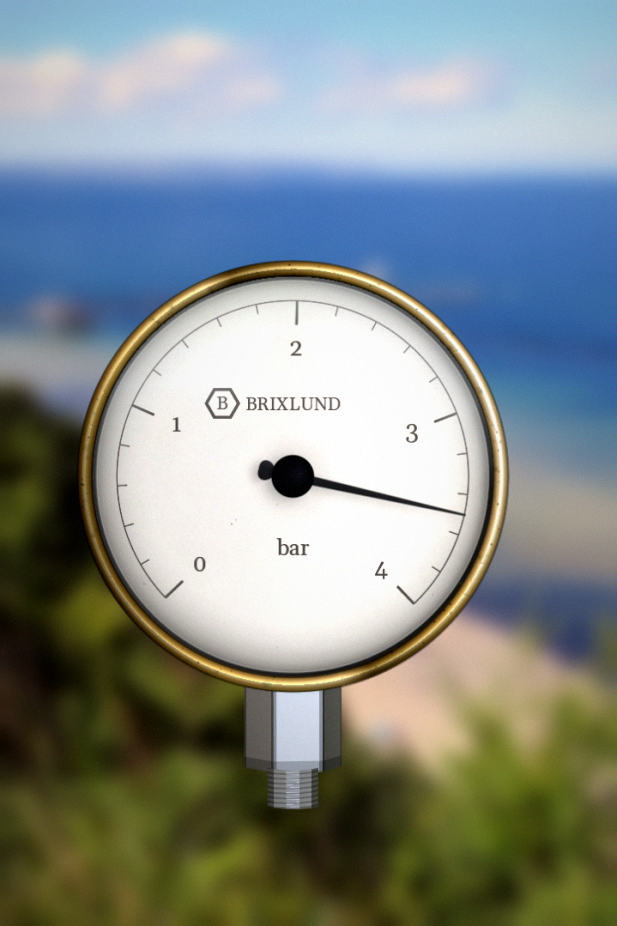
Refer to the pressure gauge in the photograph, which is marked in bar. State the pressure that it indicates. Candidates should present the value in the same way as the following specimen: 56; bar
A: 3.5; bar
